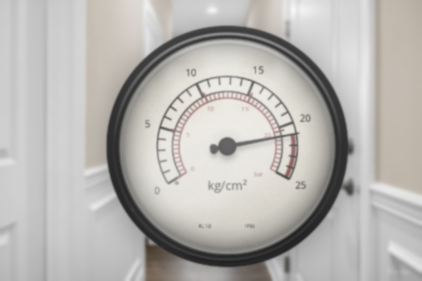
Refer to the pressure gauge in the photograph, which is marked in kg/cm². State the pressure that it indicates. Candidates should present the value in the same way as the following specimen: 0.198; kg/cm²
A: 21; kg/cm²
